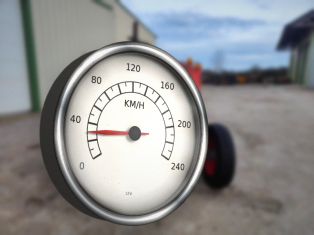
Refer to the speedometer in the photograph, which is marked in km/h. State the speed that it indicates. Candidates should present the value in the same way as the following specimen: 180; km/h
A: 30; km/h
